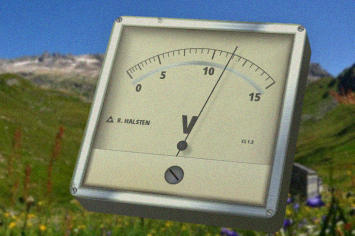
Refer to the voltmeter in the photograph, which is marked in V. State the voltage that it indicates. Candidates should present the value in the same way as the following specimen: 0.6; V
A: 11.5; V
